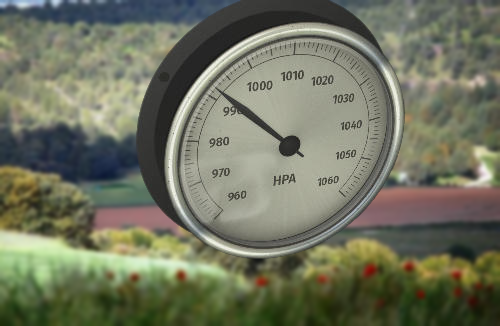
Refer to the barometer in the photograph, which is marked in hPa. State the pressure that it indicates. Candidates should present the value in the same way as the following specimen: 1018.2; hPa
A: 992; hPa
